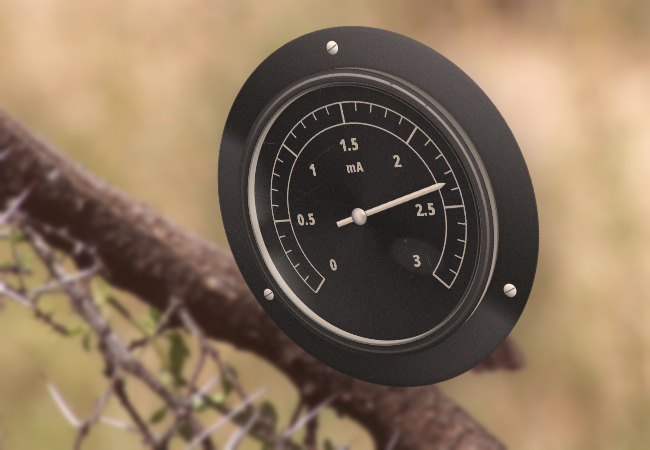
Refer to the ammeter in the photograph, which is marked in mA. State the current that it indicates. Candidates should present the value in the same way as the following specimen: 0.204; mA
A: 2.35; mA
